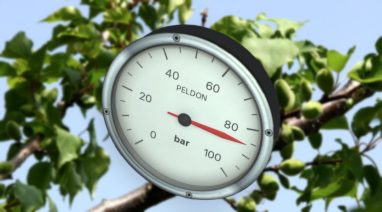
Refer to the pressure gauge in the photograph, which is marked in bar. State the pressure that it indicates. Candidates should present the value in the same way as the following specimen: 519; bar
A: 85; bar
